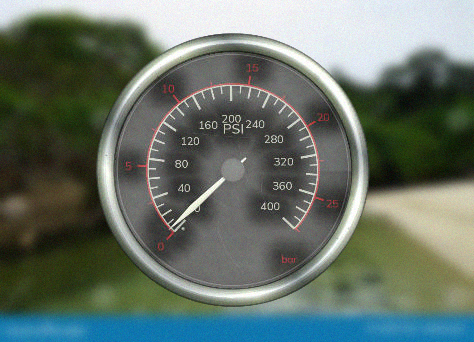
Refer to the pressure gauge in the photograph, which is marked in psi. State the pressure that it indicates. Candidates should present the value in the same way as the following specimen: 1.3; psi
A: 5; psi
